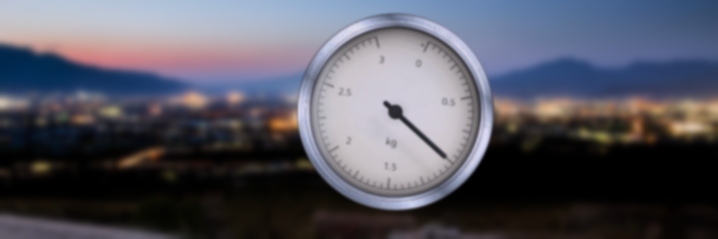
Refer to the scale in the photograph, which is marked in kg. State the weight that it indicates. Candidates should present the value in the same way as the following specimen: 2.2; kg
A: 1; kg
